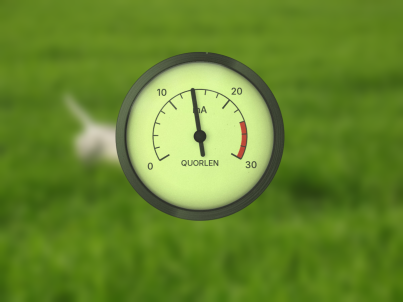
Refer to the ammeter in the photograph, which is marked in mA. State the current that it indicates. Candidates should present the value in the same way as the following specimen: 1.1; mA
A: 14; mA
